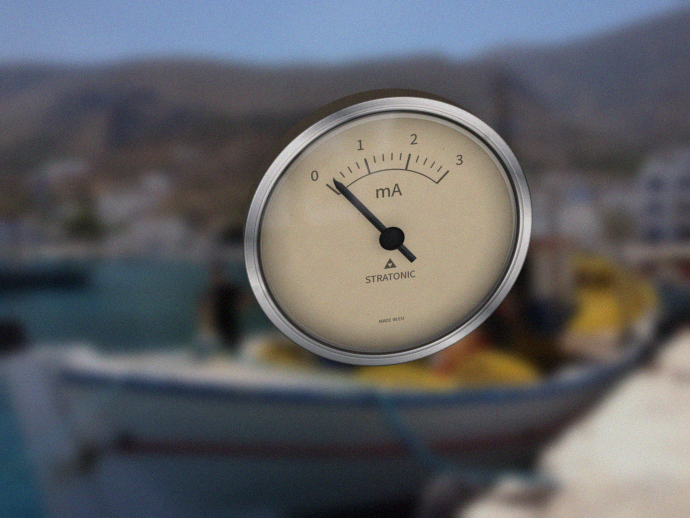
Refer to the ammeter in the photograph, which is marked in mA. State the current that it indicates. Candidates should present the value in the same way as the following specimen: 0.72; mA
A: 0.2; mA
